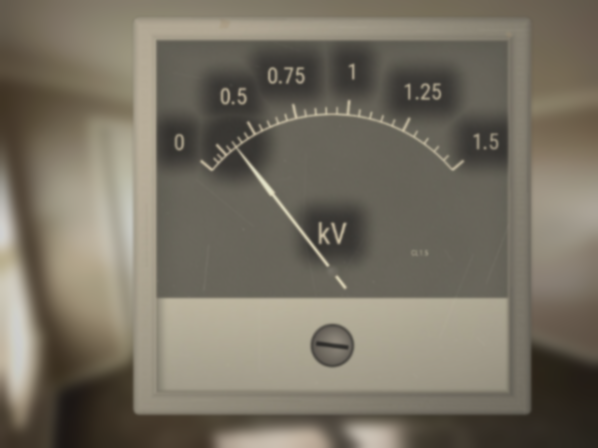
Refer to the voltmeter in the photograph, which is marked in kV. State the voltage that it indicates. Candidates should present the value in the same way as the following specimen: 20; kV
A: 0.35; kV
